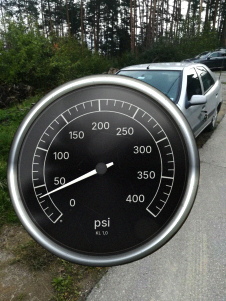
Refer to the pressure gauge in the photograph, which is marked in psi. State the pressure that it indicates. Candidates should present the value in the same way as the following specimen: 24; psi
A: 35; psi
